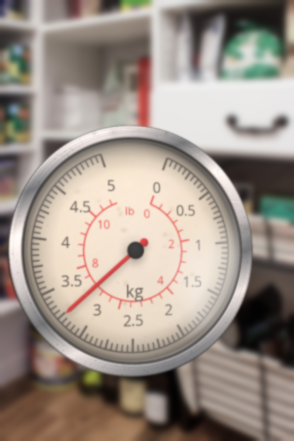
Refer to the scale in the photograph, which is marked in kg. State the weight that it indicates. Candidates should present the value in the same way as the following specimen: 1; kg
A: 3.25; kg
